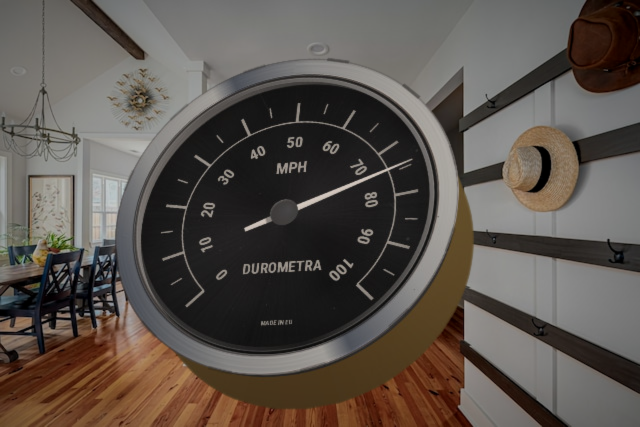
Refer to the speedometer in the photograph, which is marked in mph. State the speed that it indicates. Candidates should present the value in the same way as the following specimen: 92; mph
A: 75; mph
